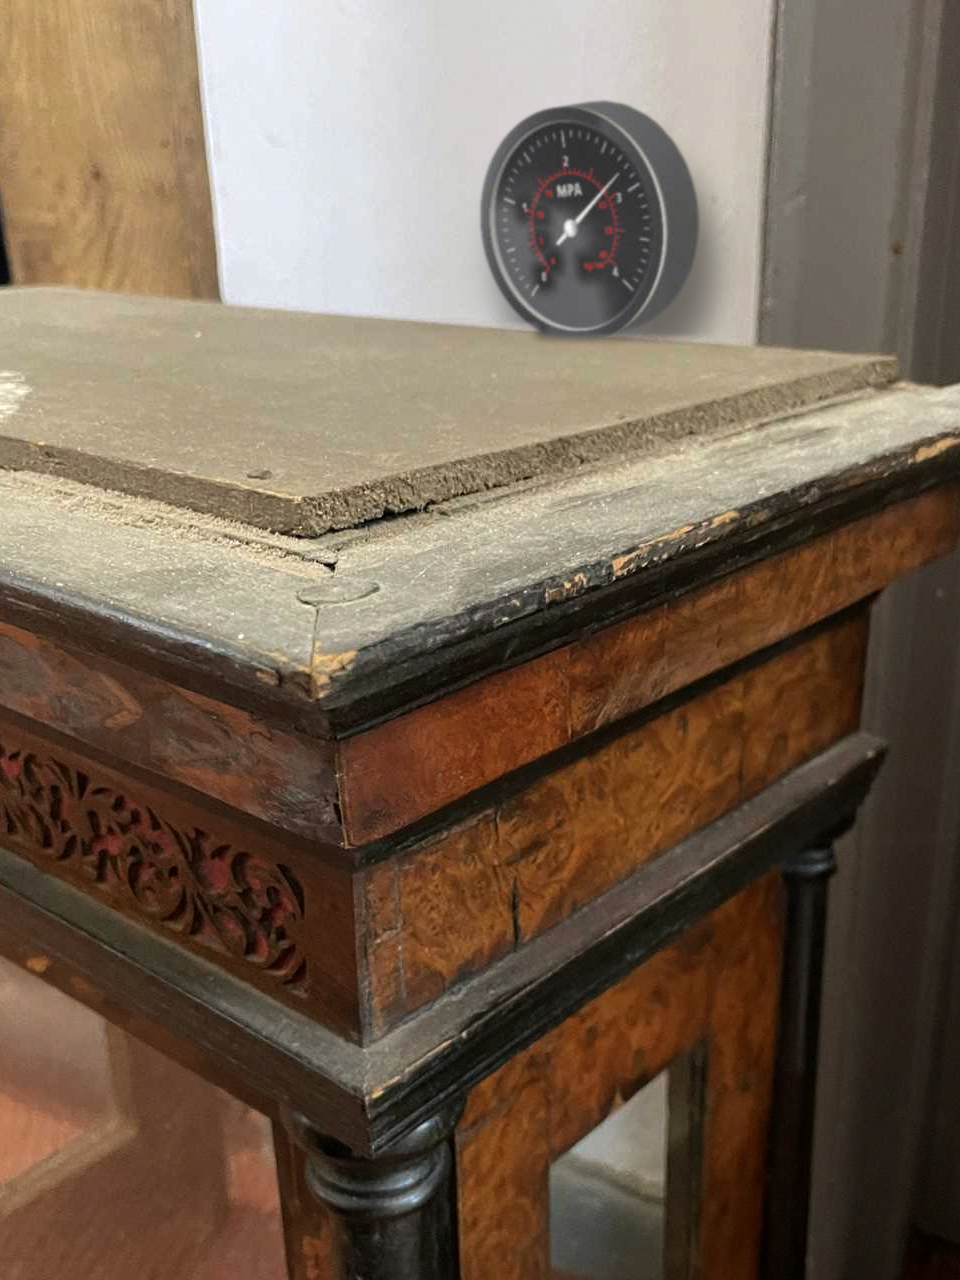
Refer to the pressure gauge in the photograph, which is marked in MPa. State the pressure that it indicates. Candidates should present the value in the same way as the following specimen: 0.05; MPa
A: 2.8; MPa
